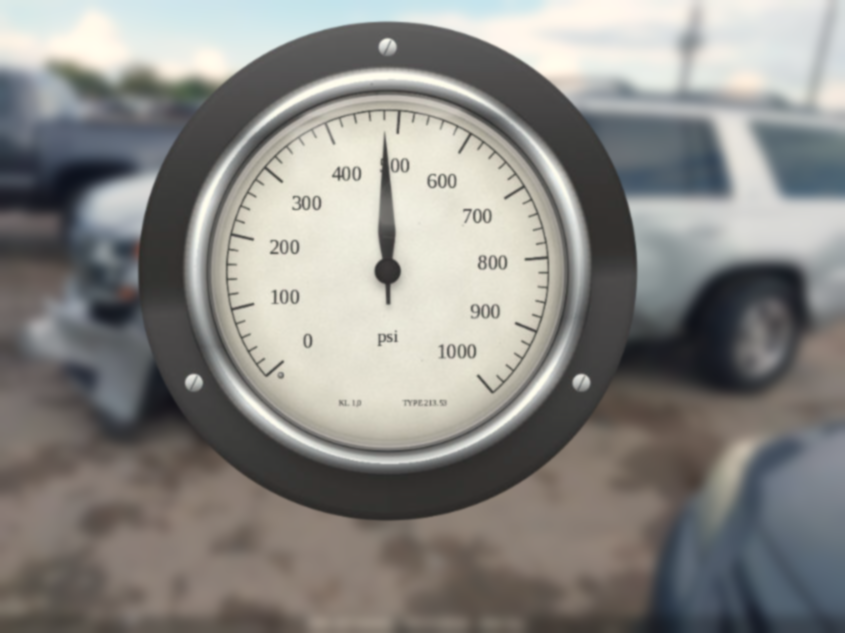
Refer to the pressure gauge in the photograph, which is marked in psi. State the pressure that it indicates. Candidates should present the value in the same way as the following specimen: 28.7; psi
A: 480; psi
